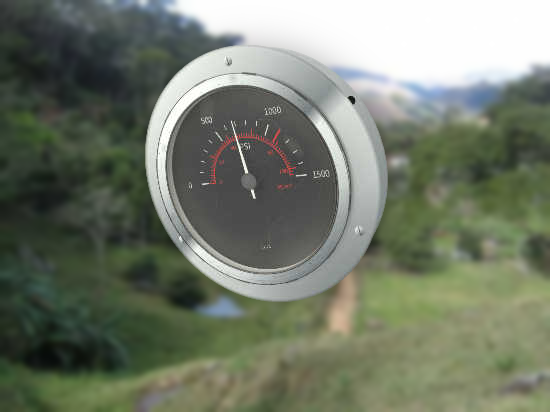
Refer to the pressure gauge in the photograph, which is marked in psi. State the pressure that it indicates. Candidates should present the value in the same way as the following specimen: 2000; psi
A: 700; psi
